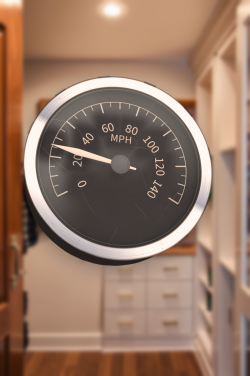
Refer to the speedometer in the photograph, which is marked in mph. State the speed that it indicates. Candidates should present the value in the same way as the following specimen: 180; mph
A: 25; mph
